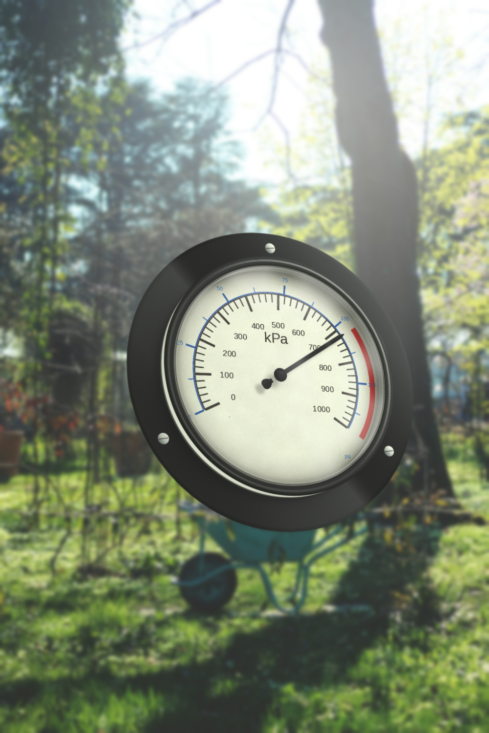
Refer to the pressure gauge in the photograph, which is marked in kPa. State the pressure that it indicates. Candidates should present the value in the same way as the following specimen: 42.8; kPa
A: 720; kPa
